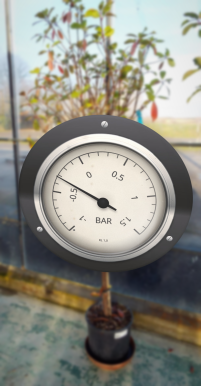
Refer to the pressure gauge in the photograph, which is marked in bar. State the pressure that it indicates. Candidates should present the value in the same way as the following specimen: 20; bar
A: -0.3; bar
